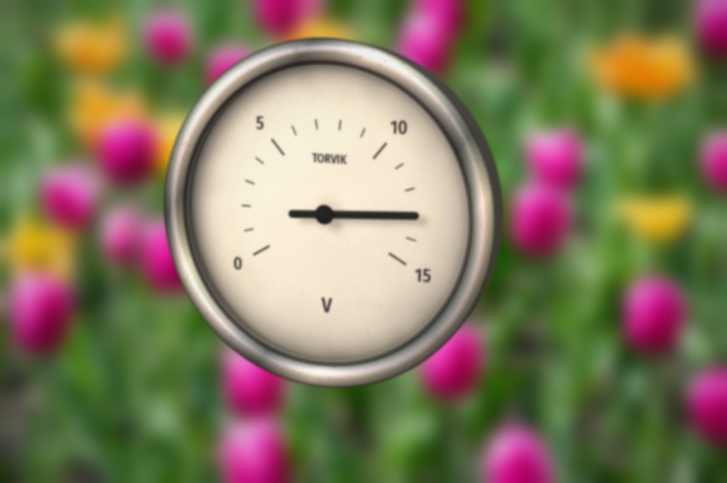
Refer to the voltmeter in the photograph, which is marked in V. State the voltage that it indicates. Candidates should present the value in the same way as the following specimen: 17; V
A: 13; V
